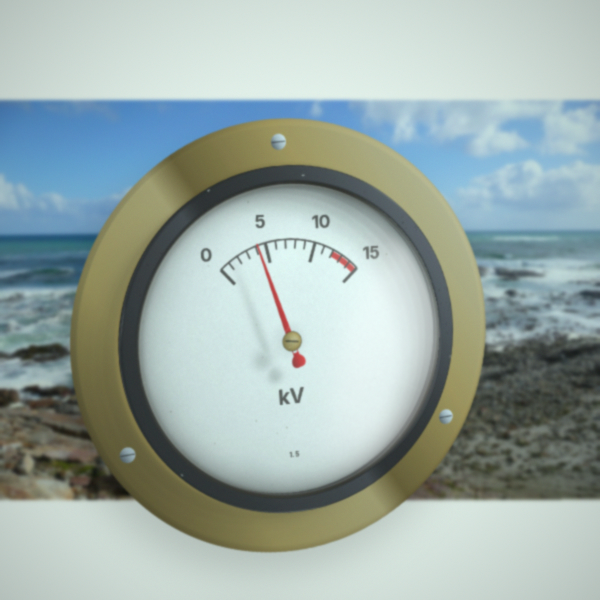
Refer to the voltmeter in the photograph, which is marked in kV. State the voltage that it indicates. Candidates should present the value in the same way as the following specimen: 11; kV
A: 4; kV
